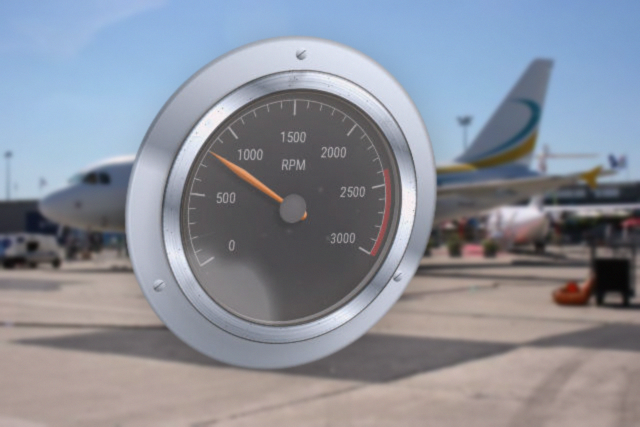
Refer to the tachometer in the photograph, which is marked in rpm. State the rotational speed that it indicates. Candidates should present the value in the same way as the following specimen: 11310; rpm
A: 800; rpm
